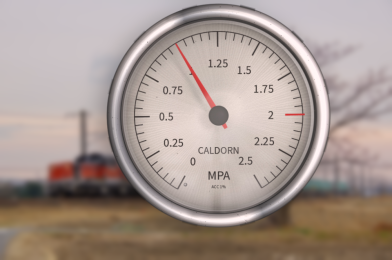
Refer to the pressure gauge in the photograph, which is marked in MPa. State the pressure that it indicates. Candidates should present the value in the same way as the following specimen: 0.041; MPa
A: 1; MPa
